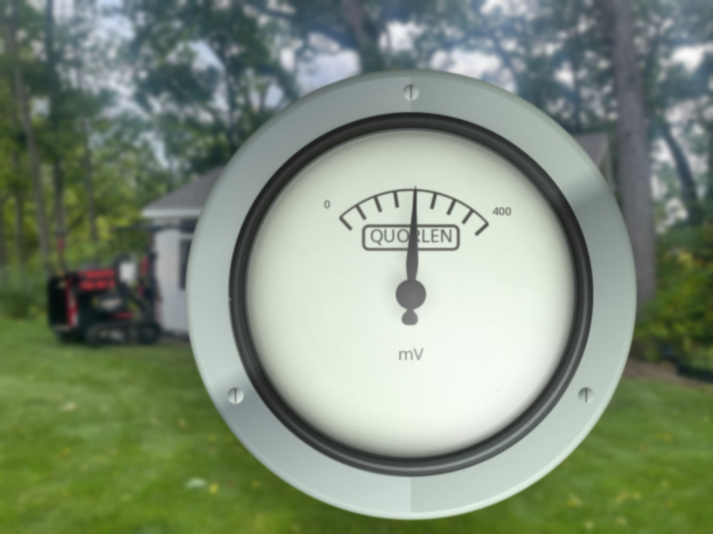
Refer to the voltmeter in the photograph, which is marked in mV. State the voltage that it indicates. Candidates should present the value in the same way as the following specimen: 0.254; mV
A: 200; mV
